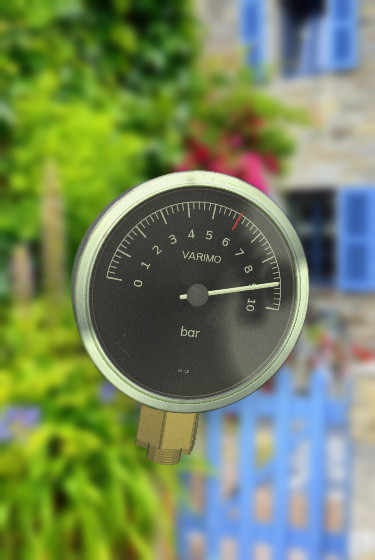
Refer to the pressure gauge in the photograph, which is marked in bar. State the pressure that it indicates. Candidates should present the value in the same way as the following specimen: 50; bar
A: 9; bar
